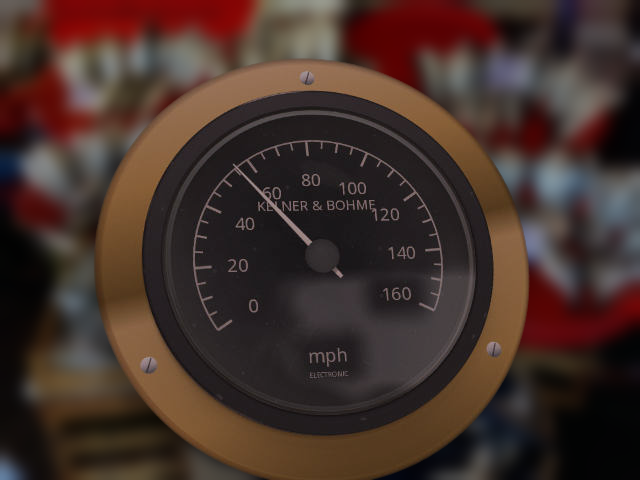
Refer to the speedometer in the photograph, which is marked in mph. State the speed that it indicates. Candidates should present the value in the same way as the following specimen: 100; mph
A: 55; mph
